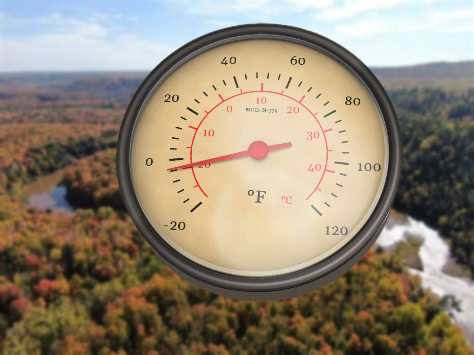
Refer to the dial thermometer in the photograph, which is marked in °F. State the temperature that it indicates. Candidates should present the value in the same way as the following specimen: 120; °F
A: -4; °F
